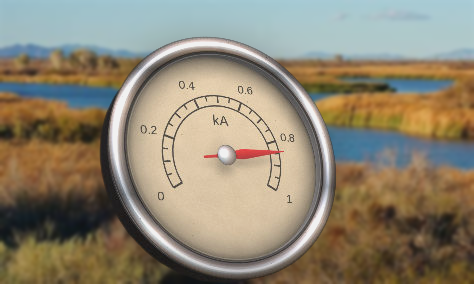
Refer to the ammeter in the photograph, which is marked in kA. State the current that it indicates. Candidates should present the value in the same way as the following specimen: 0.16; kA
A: 0.85; kA
